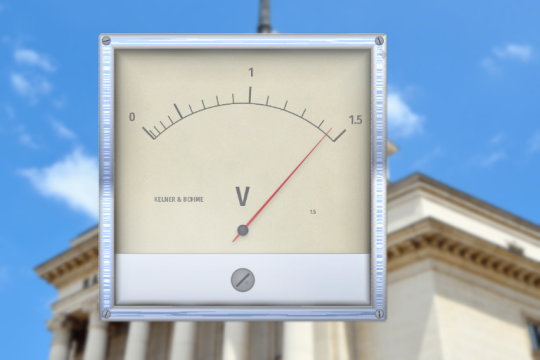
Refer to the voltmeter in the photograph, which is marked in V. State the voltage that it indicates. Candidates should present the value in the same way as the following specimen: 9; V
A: 1.45; V
